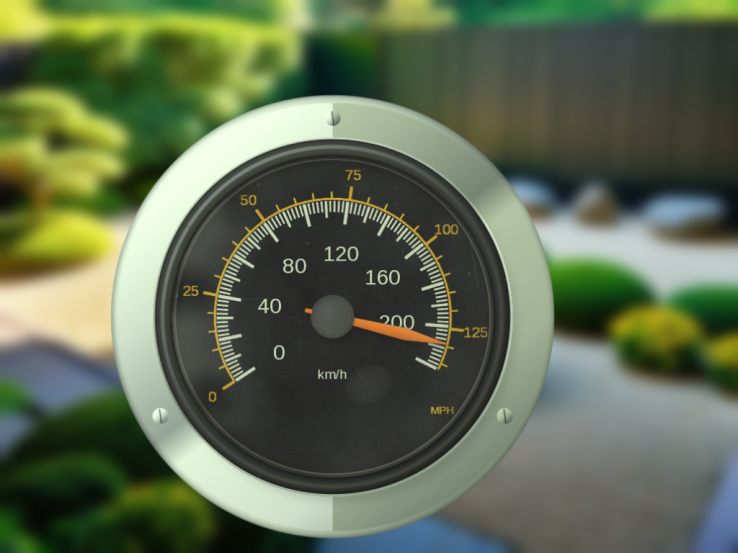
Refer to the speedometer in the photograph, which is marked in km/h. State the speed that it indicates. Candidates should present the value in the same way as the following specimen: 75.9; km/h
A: 208; km/h
